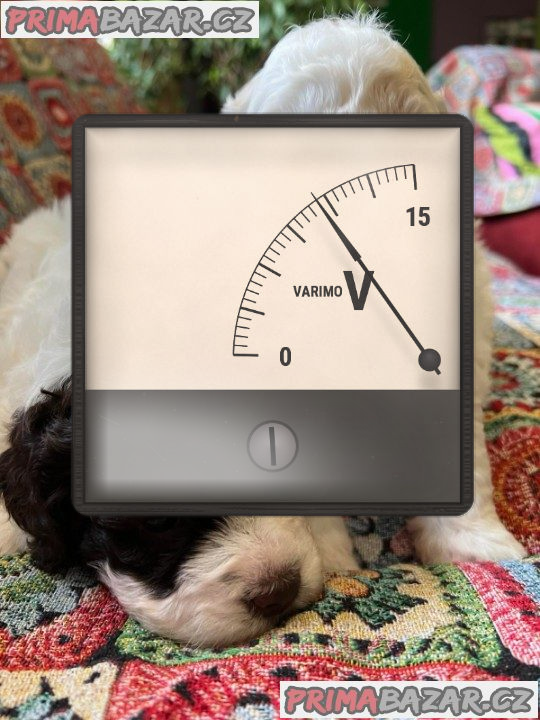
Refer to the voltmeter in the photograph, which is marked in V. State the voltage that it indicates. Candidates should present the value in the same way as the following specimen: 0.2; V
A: 9.5; V
